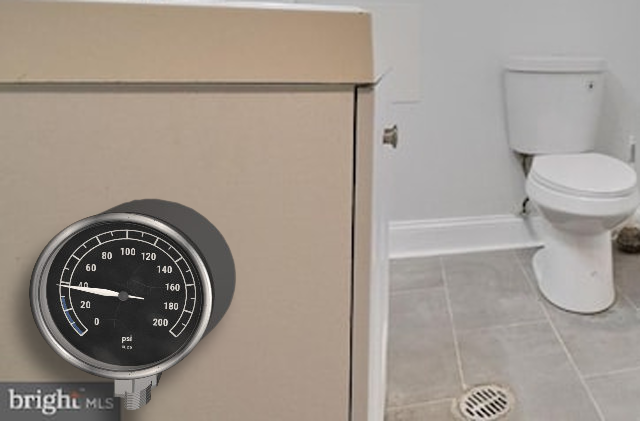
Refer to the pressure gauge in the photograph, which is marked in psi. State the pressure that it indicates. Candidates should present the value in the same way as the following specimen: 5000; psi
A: 40; psi
